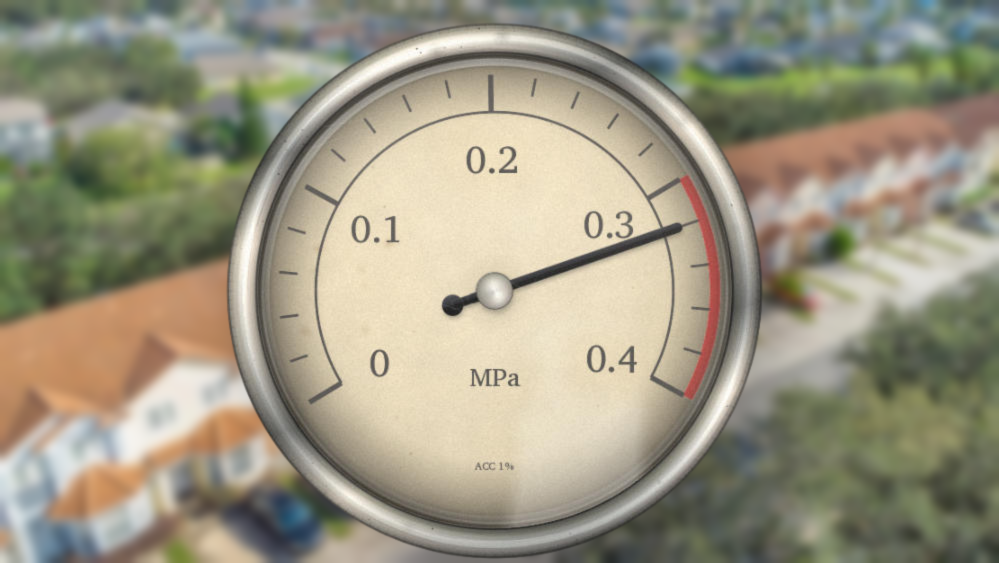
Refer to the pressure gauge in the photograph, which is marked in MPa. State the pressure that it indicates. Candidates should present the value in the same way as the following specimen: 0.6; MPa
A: 0.32; MPa
